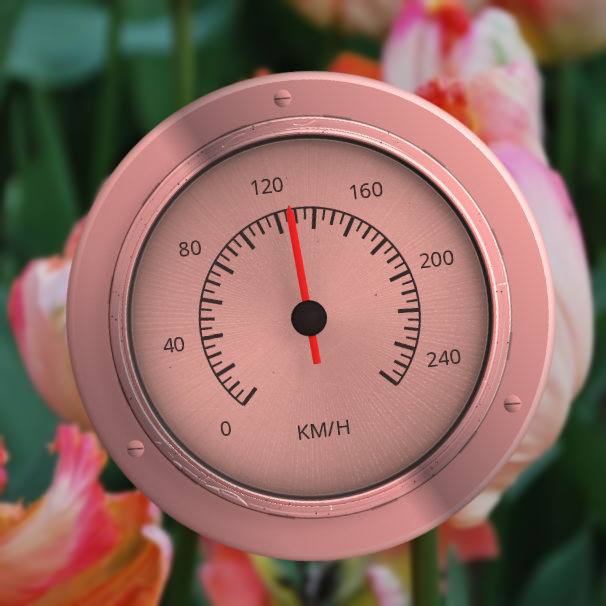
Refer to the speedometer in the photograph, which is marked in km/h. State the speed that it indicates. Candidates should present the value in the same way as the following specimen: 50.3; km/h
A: 127.5; km/h
